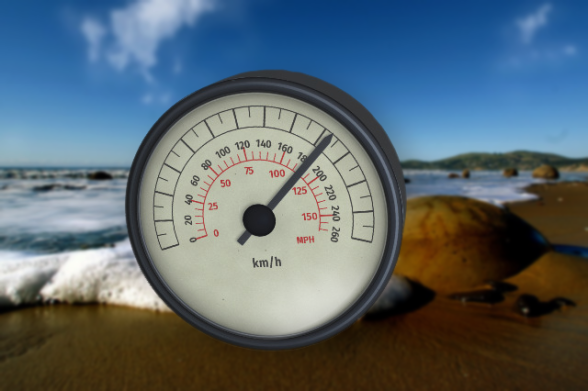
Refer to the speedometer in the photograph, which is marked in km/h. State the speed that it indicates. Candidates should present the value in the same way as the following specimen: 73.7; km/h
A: 185; km/h
